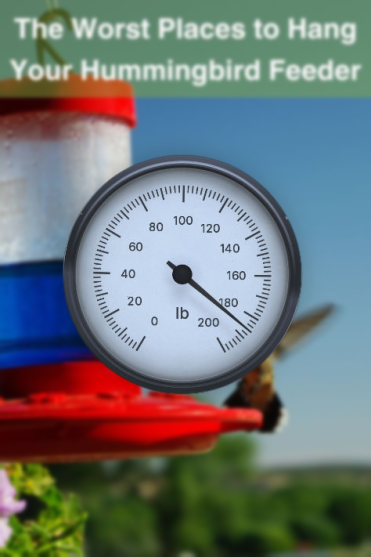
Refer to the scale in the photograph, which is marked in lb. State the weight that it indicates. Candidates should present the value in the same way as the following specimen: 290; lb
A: 186; lb
